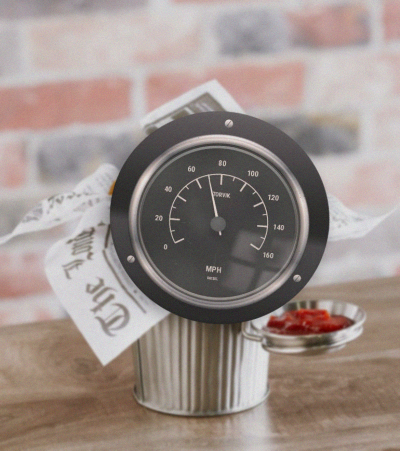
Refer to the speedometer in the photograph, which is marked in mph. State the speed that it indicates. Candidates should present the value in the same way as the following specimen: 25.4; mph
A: 70; mph
